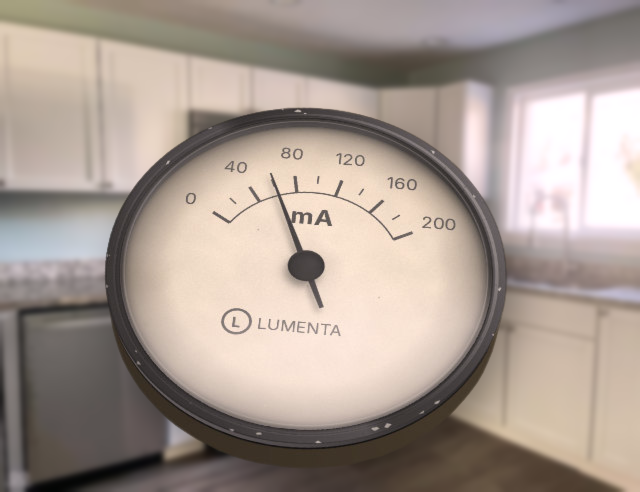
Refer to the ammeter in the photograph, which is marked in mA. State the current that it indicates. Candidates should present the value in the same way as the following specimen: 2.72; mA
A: 60; mA
